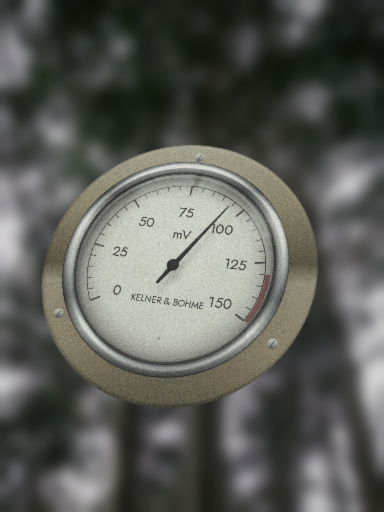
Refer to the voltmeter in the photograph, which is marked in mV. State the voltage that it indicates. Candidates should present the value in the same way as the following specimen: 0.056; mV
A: 95; mV
